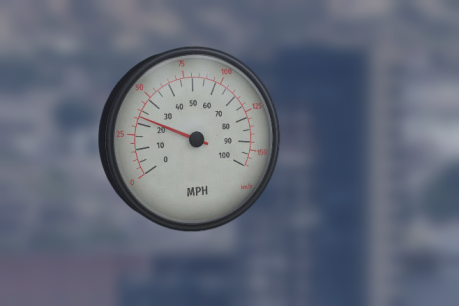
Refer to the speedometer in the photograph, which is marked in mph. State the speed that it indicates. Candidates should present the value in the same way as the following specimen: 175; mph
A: 22.5; mph
